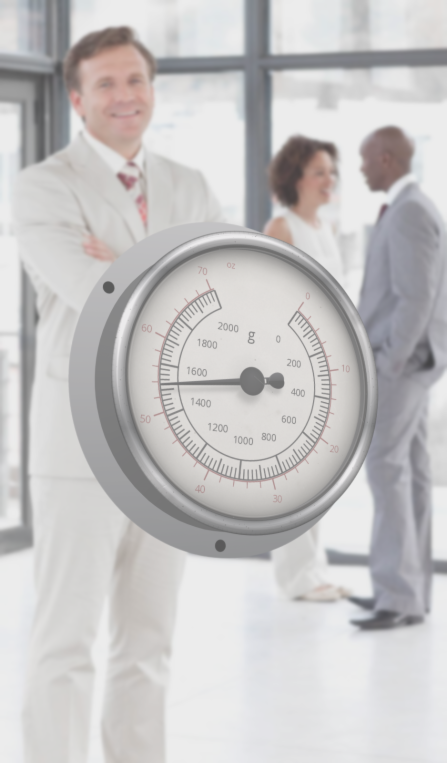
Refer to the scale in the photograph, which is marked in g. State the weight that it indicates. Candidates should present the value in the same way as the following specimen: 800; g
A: 1520; g
